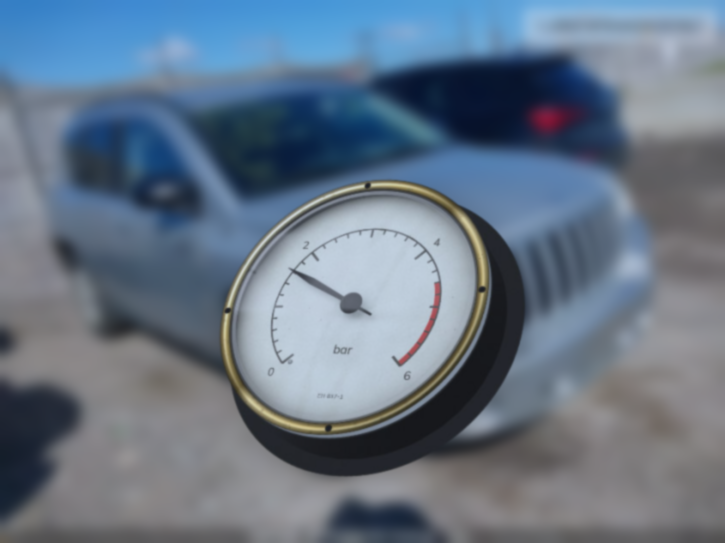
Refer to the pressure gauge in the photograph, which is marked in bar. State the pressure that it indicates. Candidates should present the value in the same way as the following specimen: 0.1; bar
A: 1.6; bar
